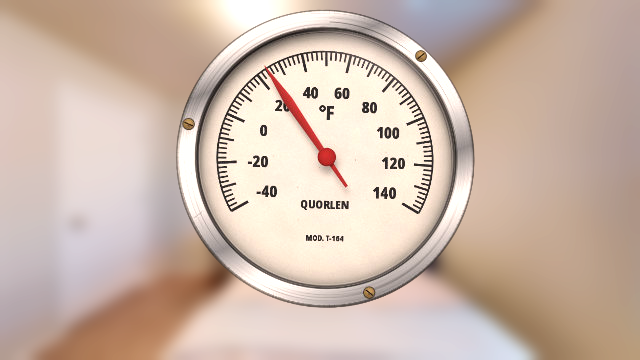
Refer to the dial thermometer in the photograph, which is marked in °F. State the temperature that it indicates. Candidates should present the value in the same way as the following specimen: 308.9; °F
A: 24; °F
